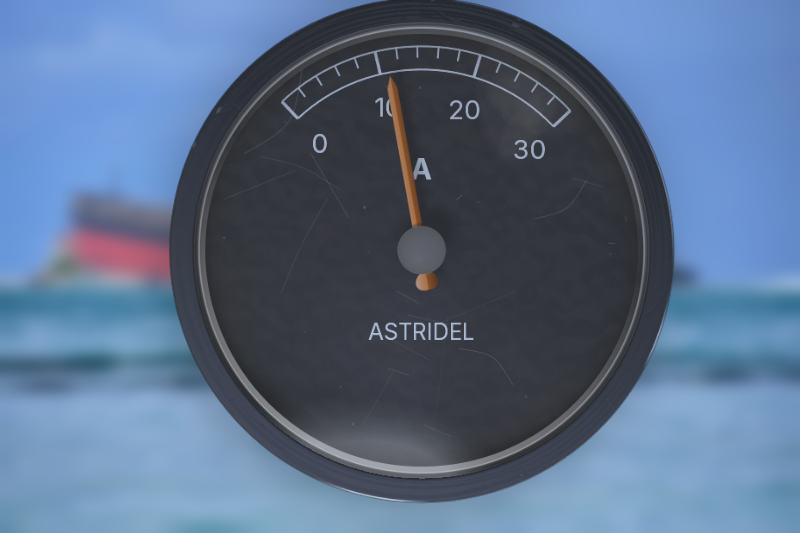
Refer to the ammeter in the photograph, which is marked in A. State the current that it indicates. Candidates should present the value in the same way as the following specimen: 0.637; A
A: 11; A
